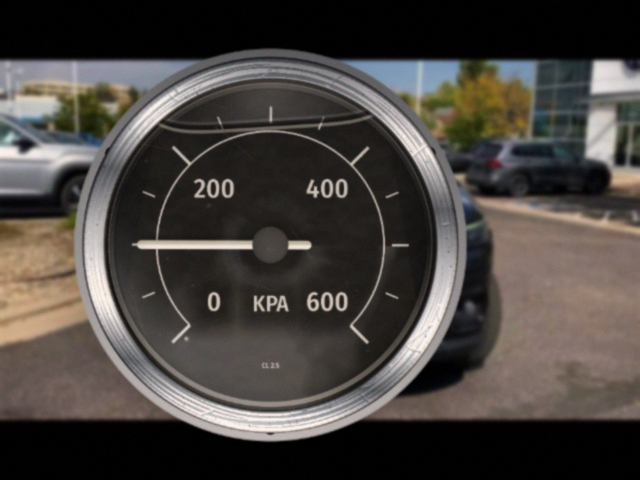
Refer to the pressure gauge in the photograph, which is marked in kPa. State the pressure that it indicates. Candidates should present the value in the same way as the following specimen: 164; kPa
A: 100; kPa
